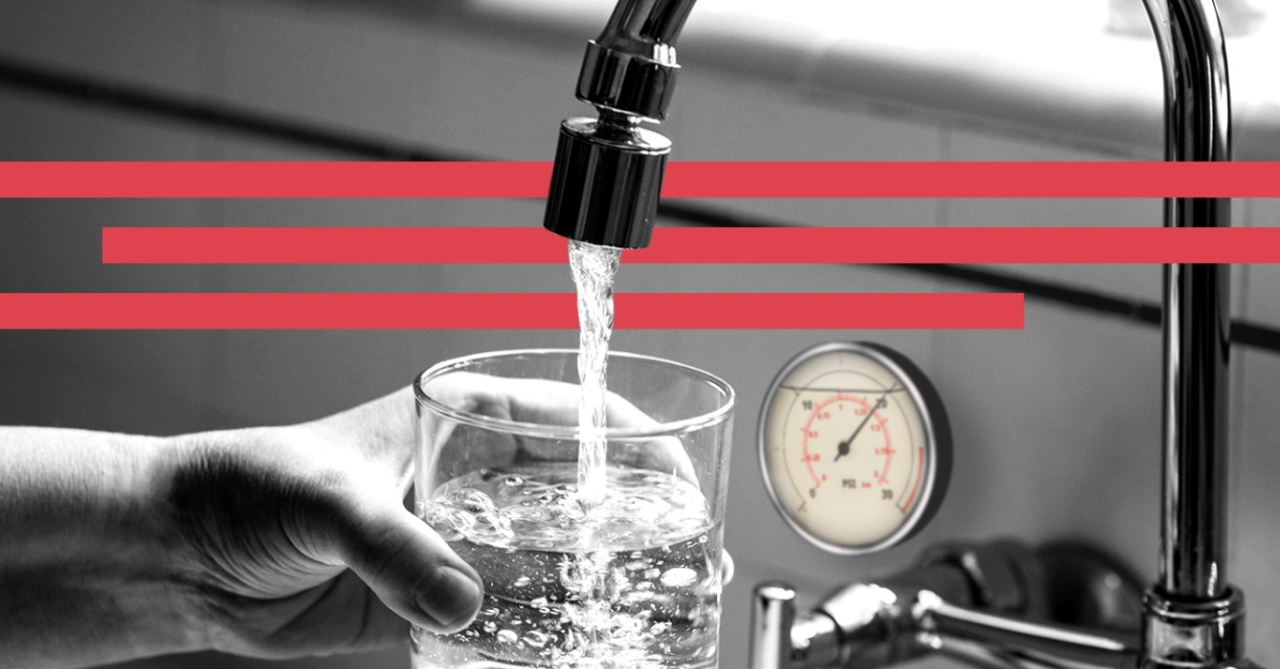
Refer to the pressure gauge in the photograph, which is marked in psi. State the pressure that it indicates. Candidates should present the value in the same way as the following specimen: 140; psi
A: 20; psi
